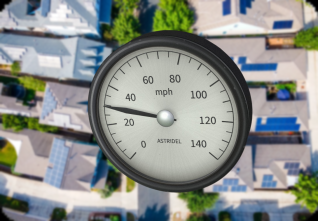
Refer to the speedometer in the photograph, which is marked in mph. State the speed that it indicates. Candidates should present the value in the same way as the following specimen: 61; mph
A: 30; mph
